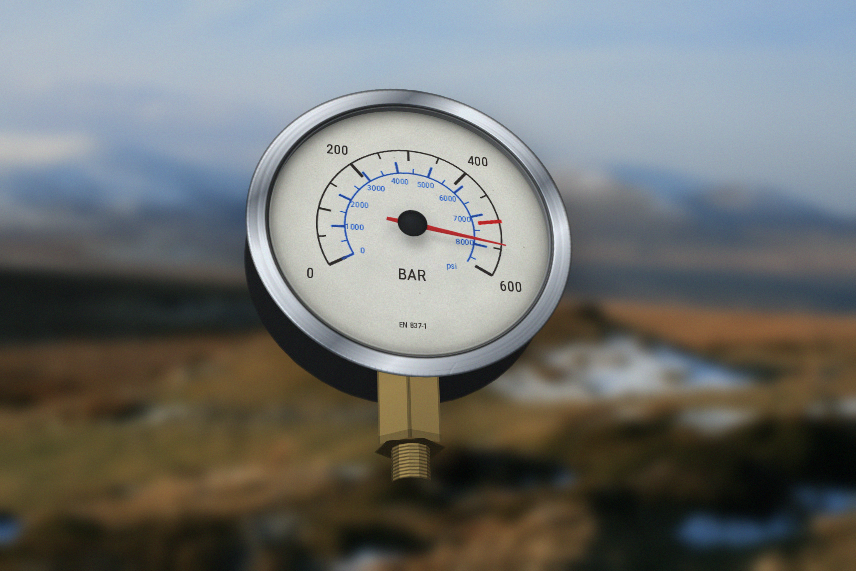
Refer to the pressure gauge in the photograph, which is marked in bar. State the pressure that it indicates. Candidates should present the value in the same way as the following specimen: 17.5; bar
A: 550; bar
